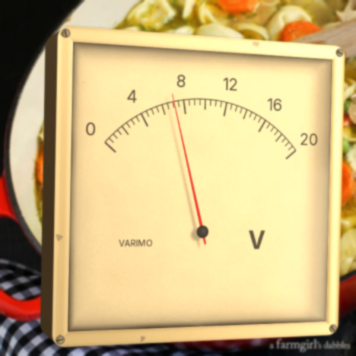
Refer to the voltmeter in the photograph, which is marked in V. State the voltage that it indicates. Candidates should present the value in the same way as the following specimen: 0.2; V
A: 7; V
